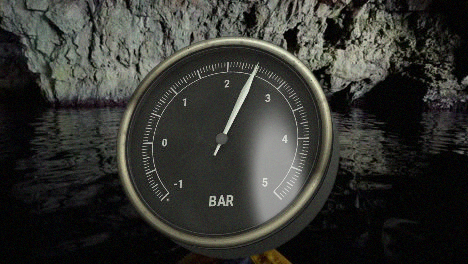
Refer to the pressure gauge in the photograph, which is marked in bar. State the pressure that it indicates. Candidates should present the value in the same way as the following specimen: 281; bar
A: 2.5; bar
